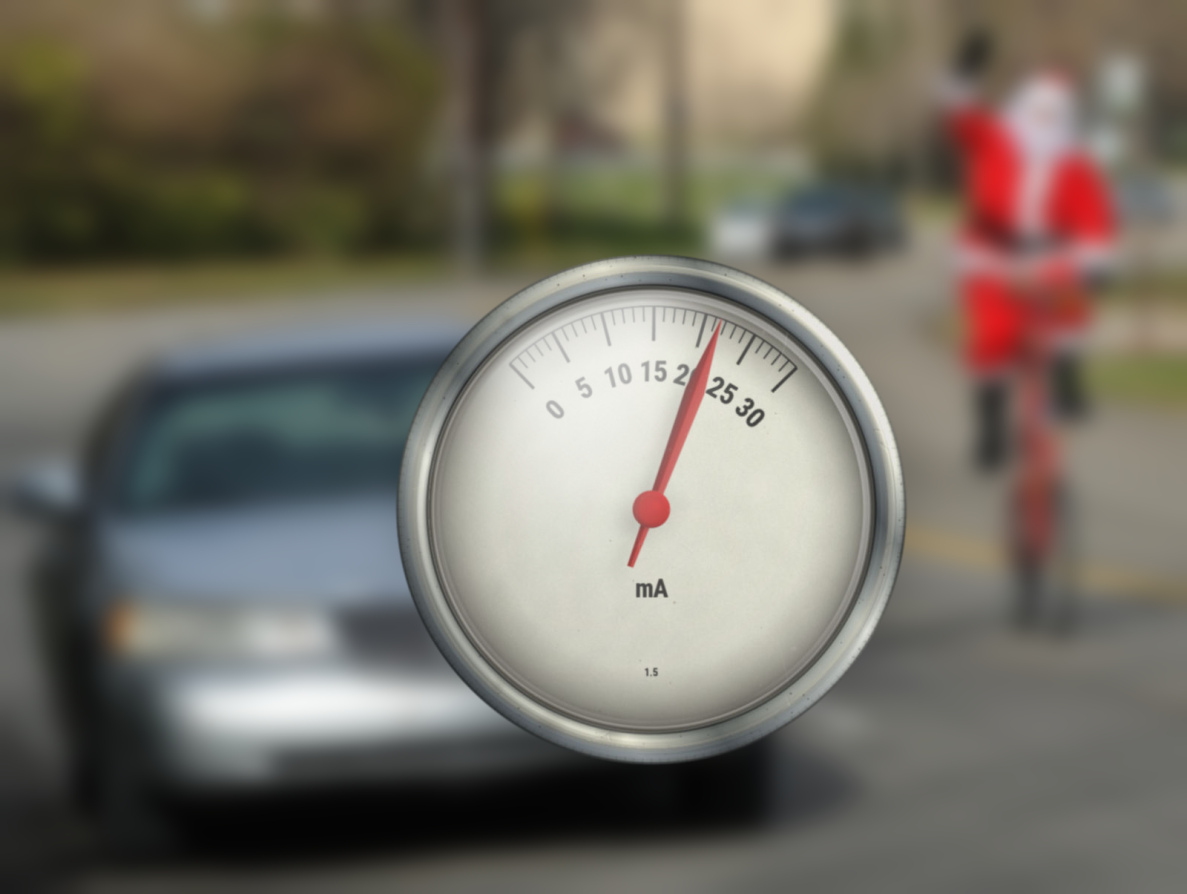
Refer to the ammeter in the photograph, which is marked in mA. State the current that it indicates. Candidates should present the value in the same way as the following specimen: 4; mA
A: 21.5; mA
